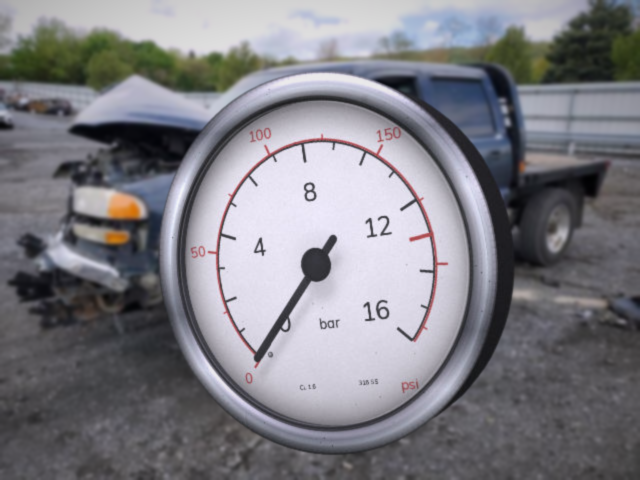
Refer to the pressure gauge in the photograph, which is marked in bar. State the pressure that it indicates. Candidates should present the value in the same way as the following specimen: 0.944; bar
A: 0; bar
